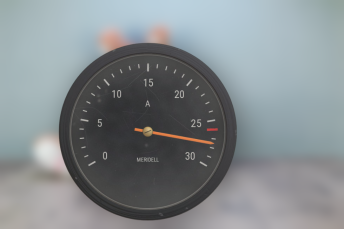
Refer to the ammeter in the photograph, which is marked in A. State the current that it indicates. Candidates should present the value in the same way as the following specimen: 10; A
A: 27.5; A
